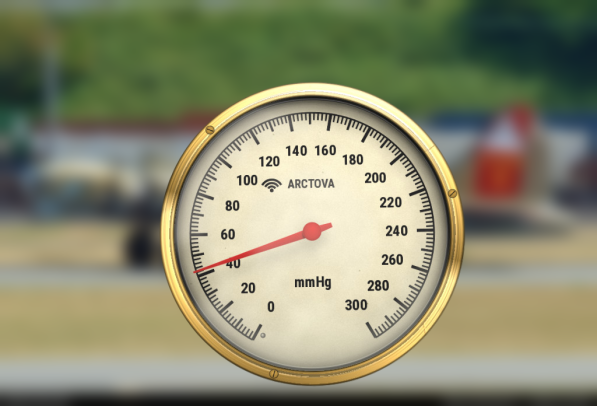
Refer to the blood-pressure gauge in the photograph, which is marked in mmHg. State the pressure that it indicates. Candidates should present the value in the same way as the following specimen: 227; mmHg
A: 42; mmHg
